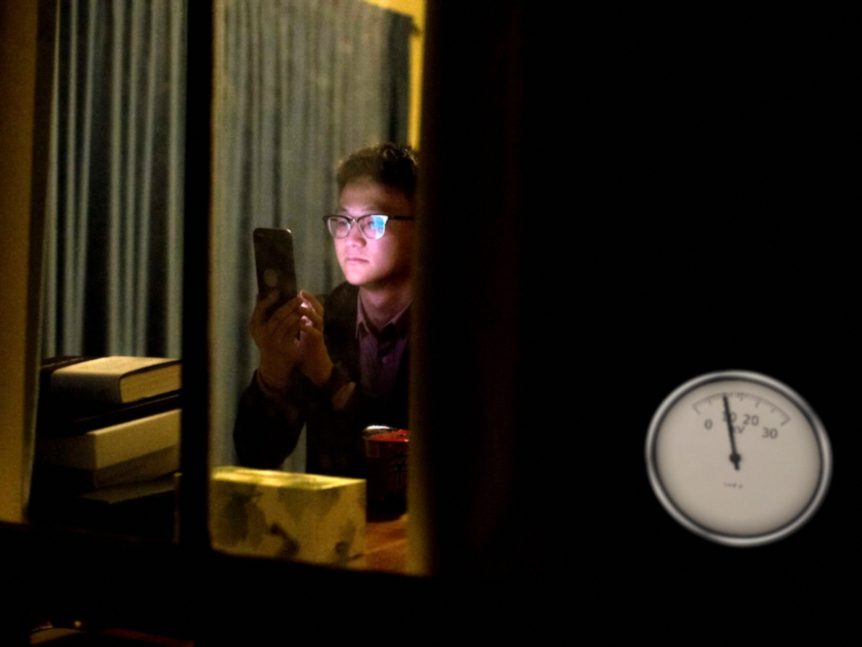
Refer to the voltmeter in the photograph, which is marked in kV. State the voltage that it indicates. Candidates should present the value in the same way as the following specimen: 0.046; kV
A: 10; kV
